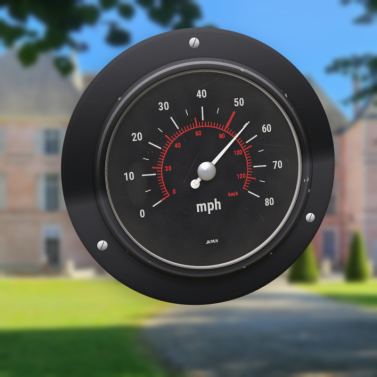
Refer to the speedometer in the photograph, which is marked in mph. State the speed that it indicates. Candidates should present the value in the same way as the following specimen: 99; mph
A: 55; mph
